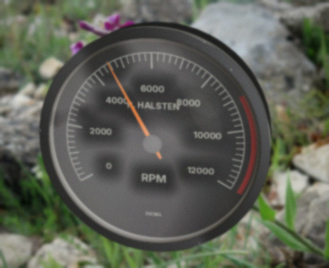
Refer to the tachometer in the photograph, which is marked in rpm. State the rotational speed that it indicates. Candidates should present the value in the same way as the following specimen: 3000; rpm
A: 4600; rpm
